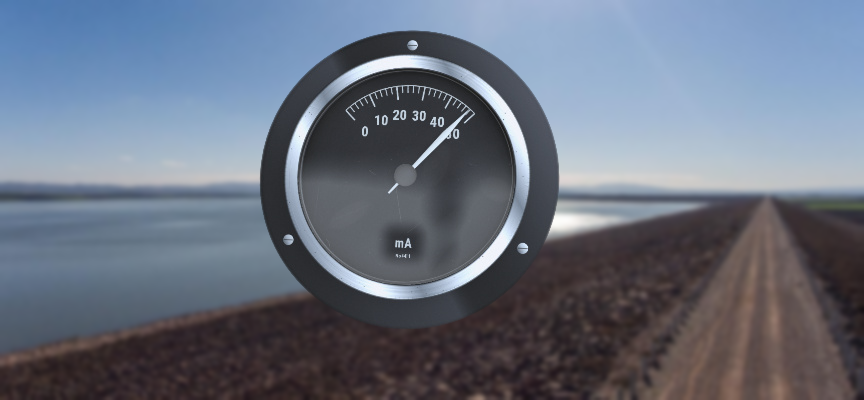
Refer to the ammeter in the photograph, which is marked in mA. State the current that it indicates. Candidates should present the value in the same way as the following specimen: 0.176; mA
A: 48; mA
